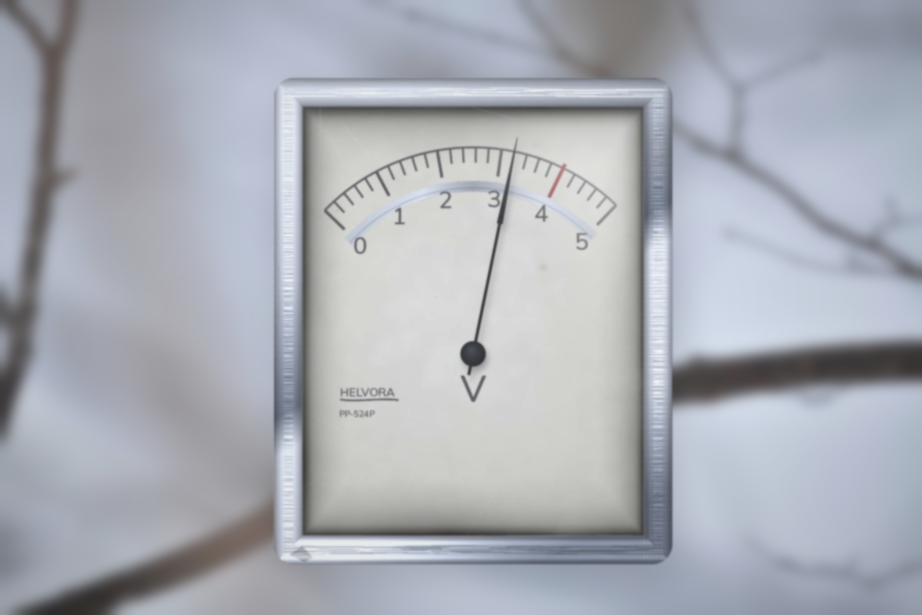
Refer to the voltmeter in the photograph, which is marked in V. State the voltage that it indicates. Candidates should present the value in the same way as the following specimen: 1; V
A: 3.2; V
